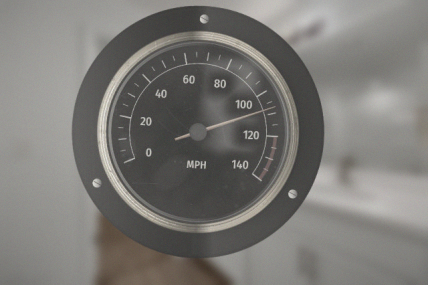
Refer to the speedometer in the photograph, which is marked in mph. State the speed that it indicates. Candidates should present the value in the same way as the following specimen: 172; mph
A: 107.5; mph
